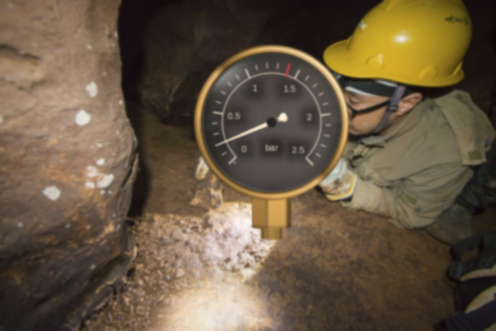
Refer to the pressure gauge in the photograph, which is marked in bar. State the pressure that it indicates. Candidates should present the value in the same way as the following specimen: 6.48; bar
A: 0.2; bar
